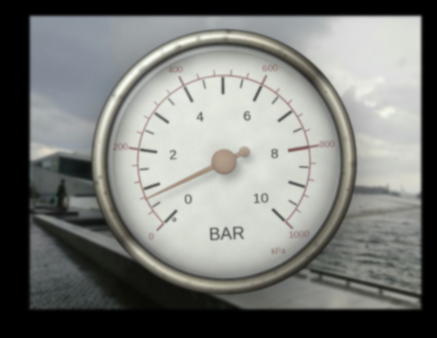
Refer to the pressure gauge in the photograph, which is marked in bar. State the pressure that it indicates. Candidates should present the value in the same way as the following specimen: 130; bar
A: 0.75; bar
